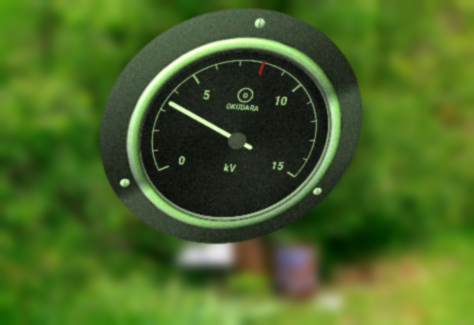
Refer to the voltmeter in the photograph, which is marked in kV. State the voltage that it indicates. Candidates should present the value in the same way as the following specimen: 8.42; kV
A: 3.5; kV
